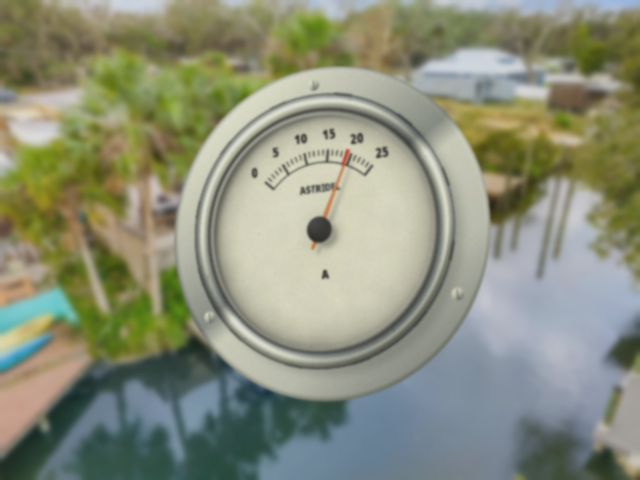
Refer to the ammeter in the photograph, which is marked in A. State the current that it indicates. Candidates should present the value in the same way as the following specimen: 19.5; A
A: 20; A
